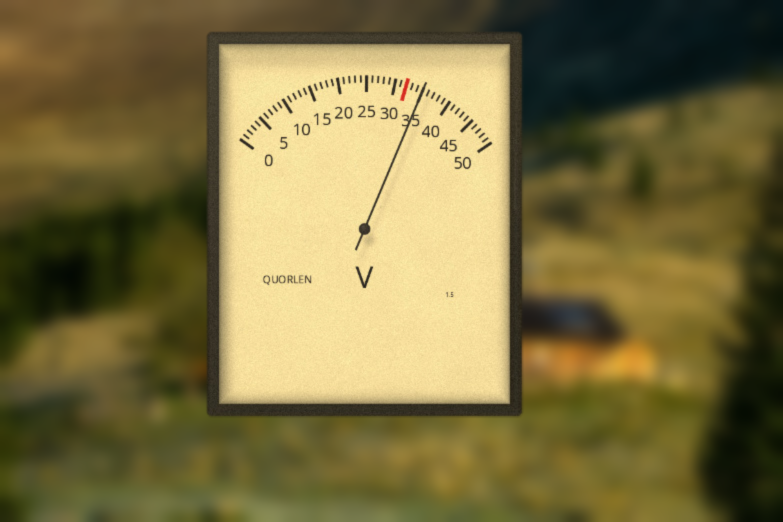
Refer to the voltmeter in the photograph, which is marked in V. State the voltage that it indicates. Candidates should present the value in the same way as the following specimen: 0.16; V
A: 35; V
